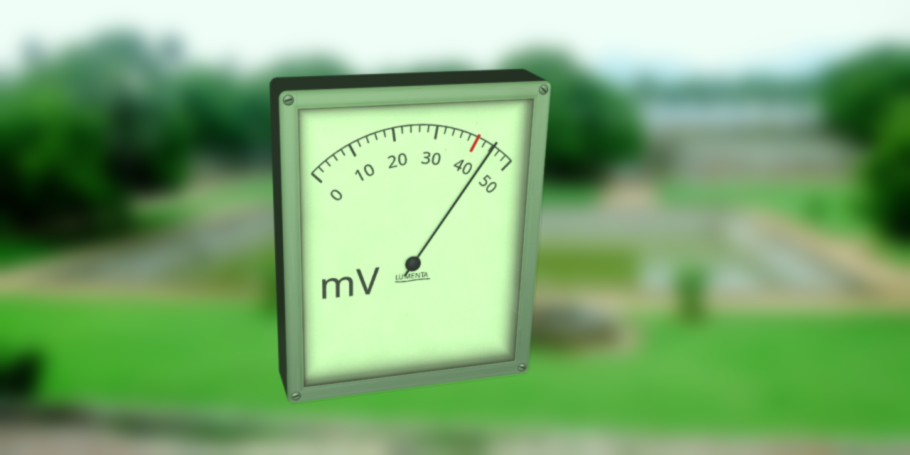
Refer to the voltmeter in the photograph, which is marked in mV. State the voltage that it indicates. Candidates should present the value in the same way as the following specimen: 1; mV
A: 44; mV
